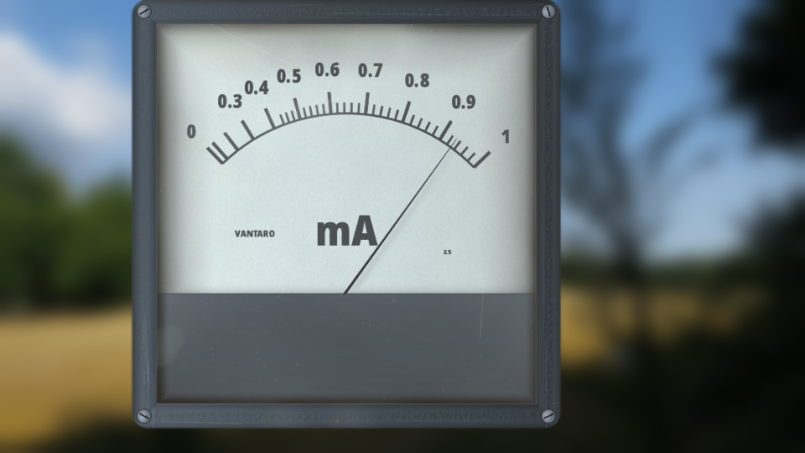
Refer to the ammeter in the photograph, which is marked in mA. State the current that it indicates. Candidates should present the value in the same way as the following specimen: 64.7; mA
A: 0.93; mA
